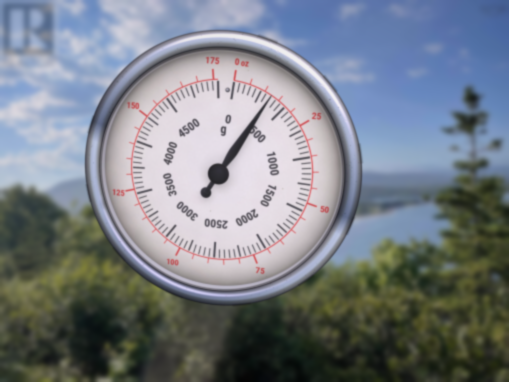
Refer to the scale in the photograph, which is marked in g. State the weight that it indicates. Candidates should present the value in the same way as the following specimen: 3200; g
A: 350; g
